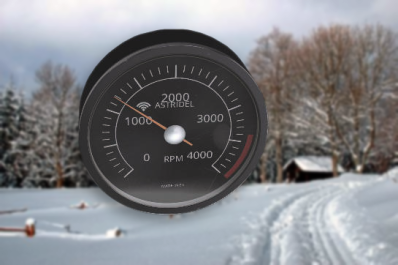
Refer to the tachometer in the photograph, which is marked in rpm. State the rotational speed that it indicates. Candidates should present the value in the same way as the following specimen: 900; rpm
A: 1200; rpm
